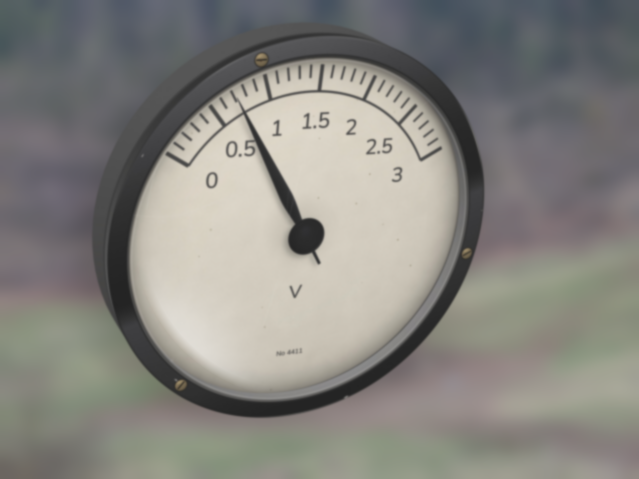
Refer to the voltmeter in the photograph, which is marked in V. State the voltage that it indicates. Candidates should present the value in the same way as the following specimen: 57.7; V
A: 0.7; V
